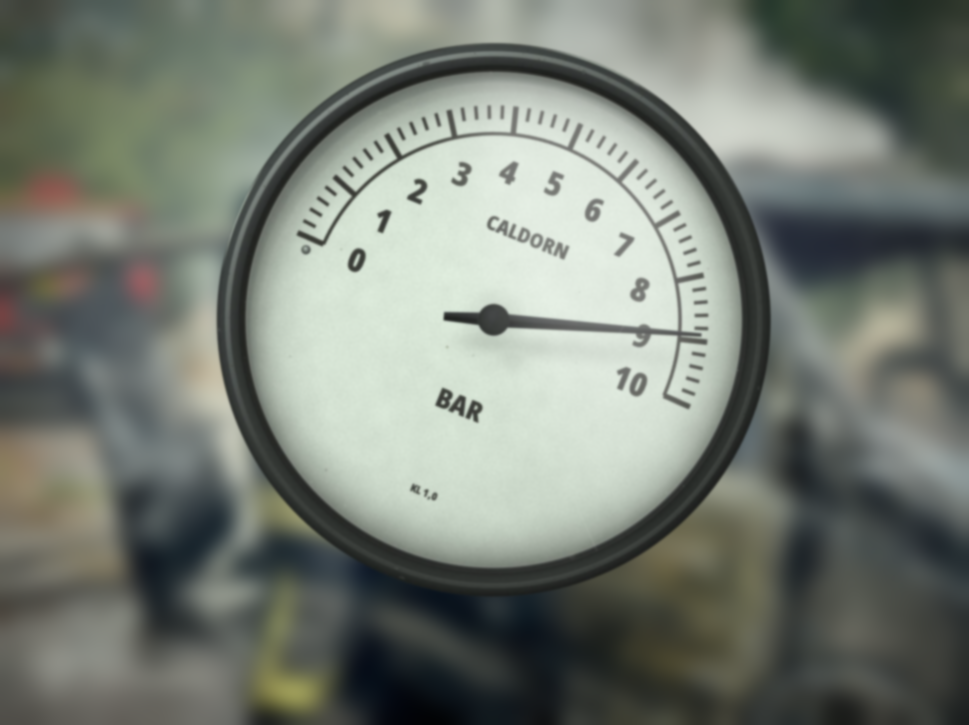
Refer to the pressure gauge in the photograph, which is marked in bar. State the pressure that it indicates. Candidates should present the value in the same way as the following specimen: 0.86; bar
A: 8.9; bar
